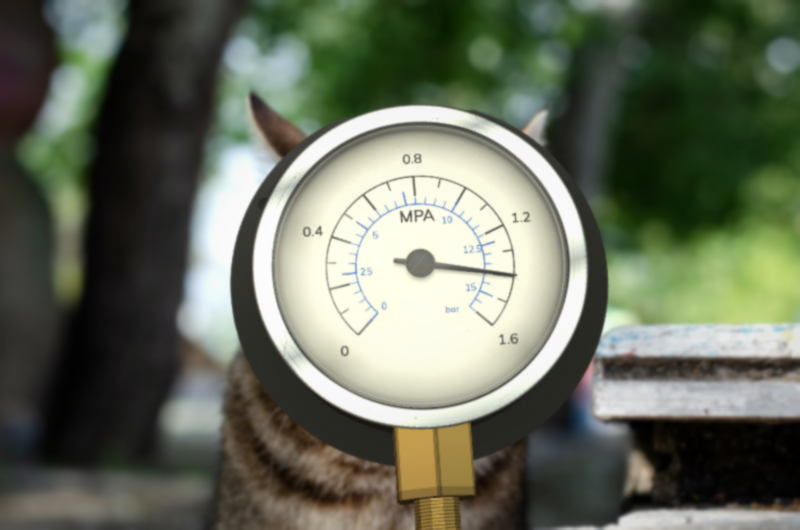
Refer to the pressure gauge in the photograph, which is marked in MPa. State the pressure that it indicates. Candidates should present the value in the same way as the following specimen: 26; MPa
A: 1.4; MPa
